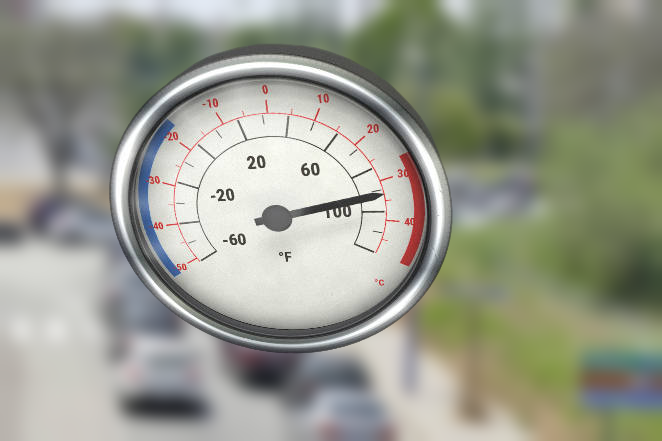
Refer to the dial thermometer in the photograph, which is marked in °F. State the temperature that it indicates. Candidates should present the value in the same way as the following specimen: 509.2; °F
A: 90; °F
